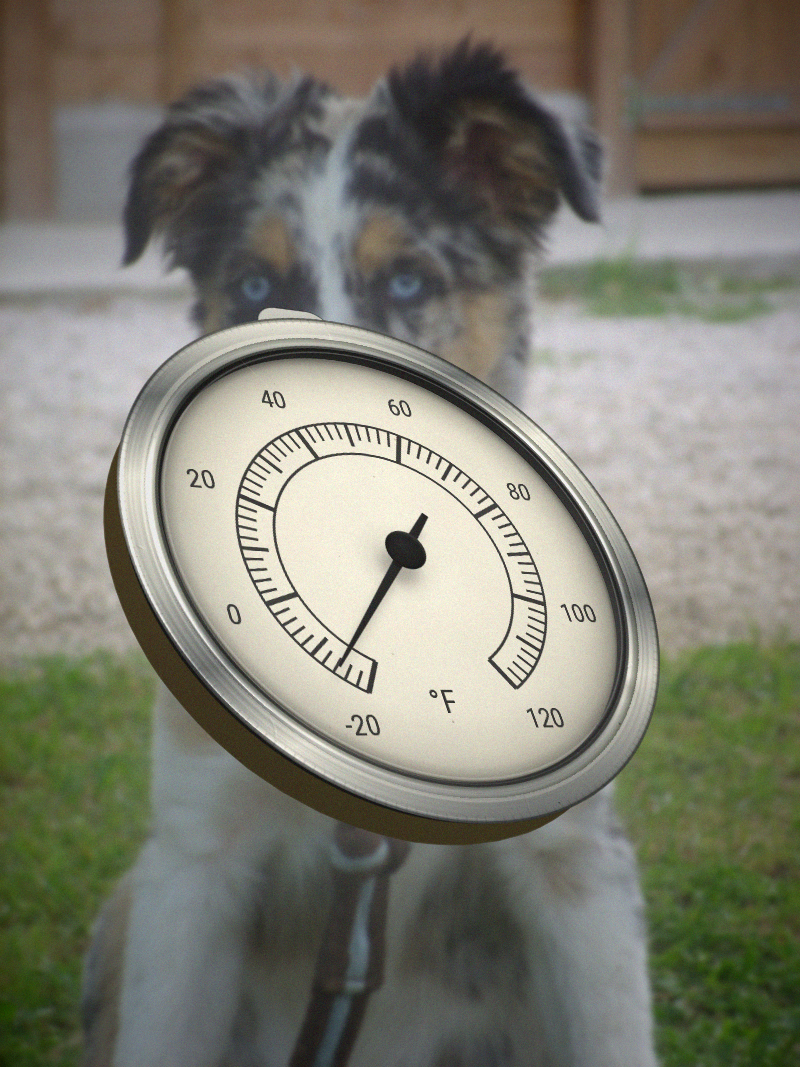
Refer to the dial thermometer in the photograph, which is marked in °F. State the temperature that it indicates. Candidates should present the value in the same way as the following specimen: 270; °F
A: -14; °F
